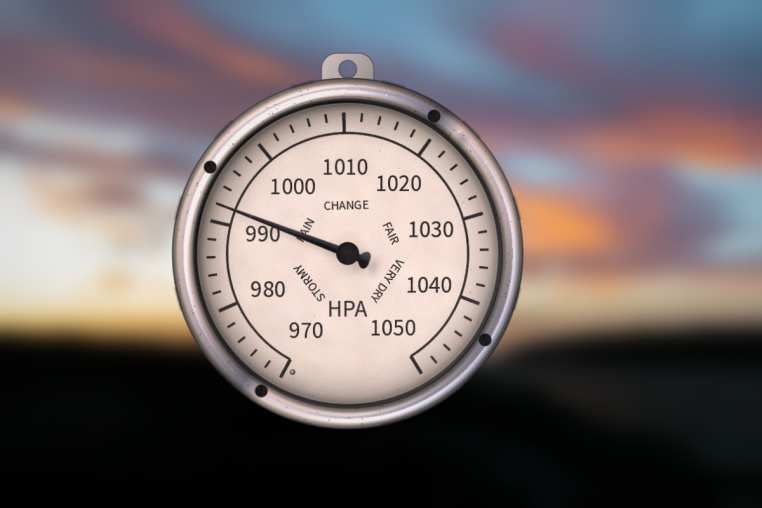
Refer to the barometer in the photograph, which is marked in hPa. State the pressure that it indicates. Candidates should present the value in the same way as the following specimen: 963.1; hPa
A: 992; hPa
